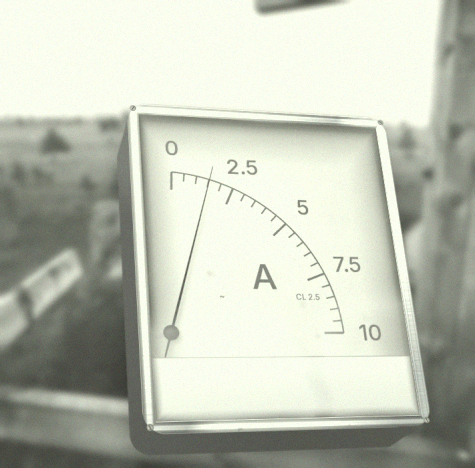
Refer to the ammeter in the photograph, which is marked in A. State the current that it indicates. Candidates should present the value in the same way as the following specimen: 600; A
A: 1.5; A
